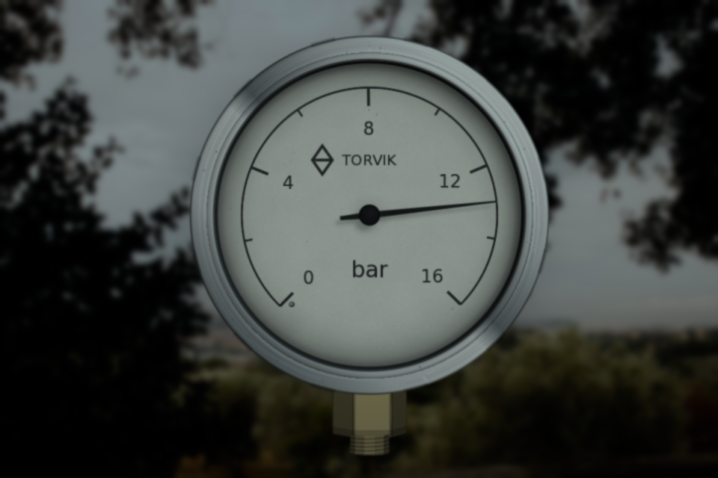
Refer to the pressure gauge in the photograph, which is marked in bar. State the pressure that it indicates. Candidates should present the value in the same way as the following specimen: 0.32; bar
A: 13; bar
